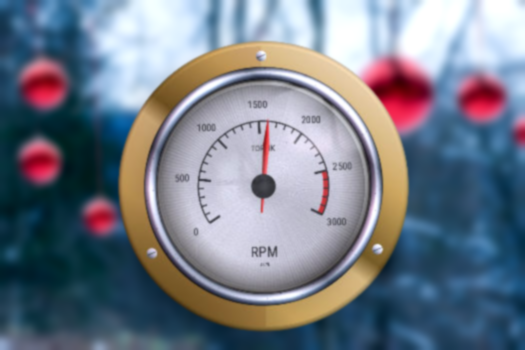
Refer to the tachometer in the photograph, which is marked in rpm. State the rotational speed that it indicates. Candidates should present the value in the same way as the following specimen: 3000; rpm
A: 1600; rpm
